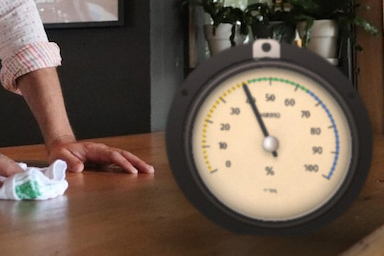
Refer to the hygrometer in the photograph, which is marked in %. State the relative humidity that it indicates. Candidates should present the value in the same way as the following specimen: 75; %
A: 40; %
